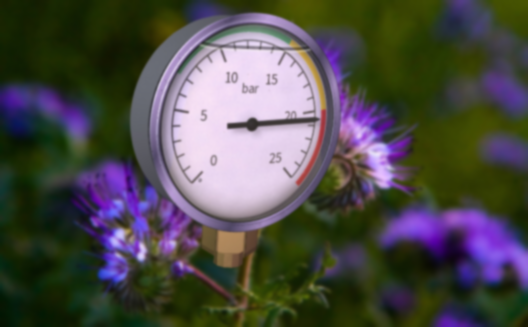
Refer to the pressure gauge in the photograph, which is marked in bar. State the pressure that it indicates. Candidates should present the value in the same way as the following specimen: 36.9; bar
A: 20.5; bar
